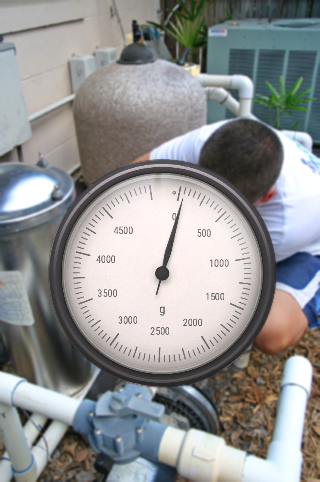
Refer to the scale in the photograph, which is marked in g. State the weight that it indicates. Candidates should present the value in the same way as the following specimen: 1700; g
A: 50; g
